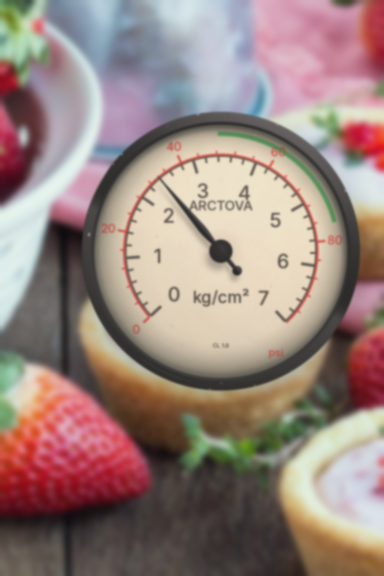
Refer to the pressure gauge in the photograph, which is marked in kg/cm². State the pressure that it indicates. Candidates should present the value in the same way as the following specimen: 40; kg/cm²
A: 2.4; kg/cm²
